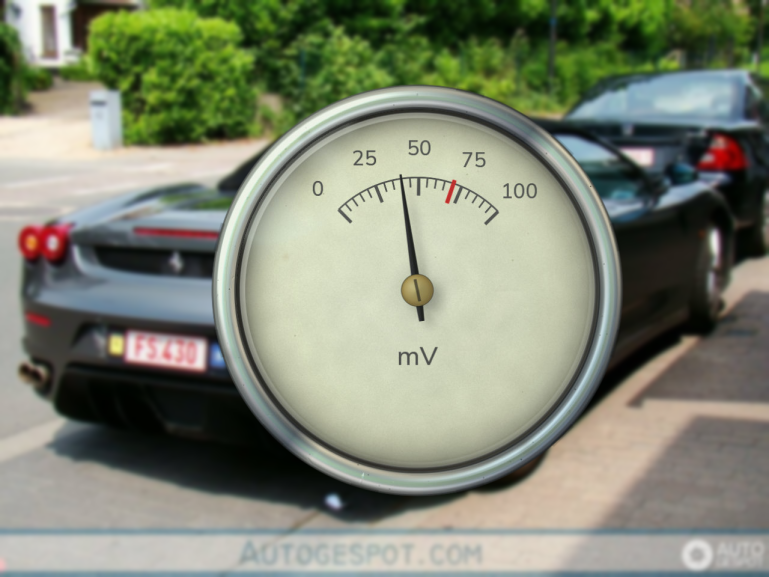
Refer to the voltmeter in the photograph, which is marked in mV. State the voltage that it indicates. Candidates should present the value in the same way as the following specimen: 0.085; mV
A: 40; mV
